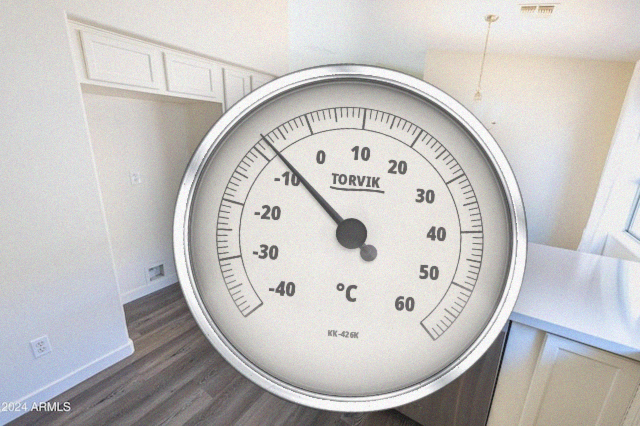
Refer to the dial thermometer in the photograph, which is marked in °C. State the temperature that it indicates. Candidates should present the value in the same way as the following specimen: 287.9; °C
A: -8; °C
